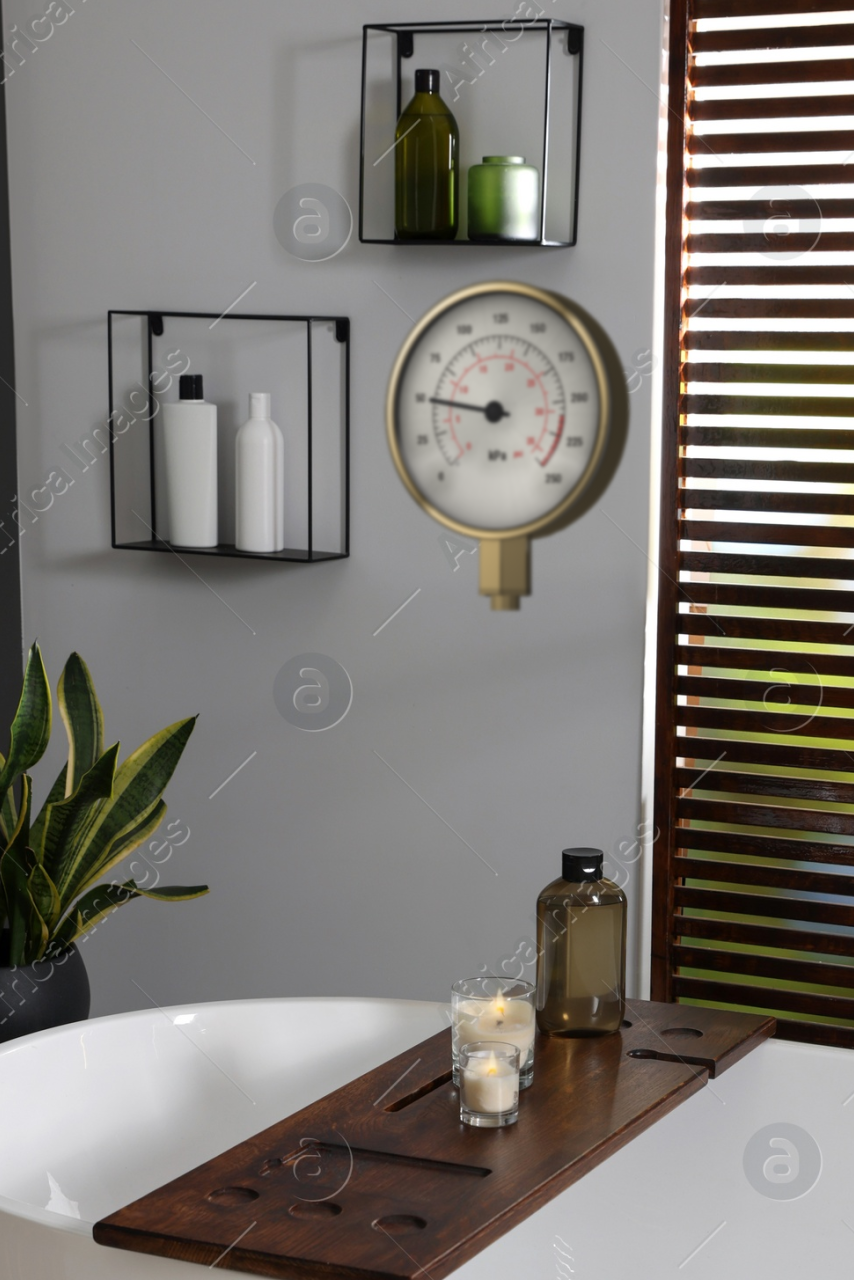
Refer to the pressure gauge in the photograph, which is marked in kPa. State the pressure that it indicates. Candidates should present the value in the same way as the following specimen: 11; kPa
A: 50; kPa
